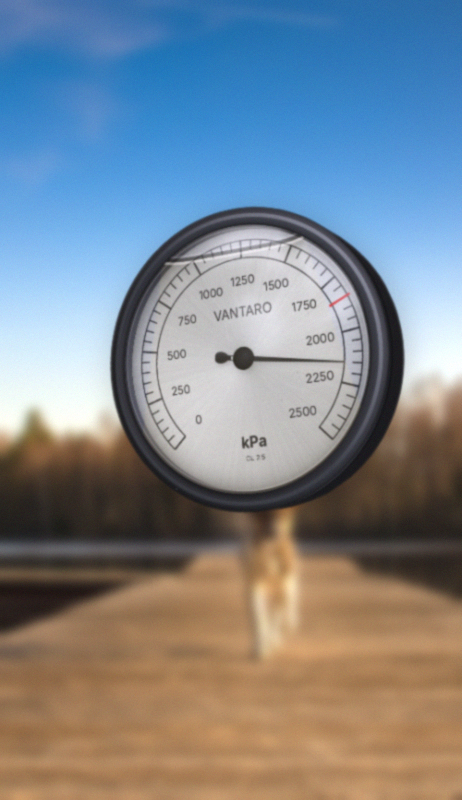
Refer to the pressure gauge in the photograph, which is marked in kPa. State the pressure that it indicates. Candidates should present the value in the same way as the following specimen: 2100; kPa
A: 2150; kPa
